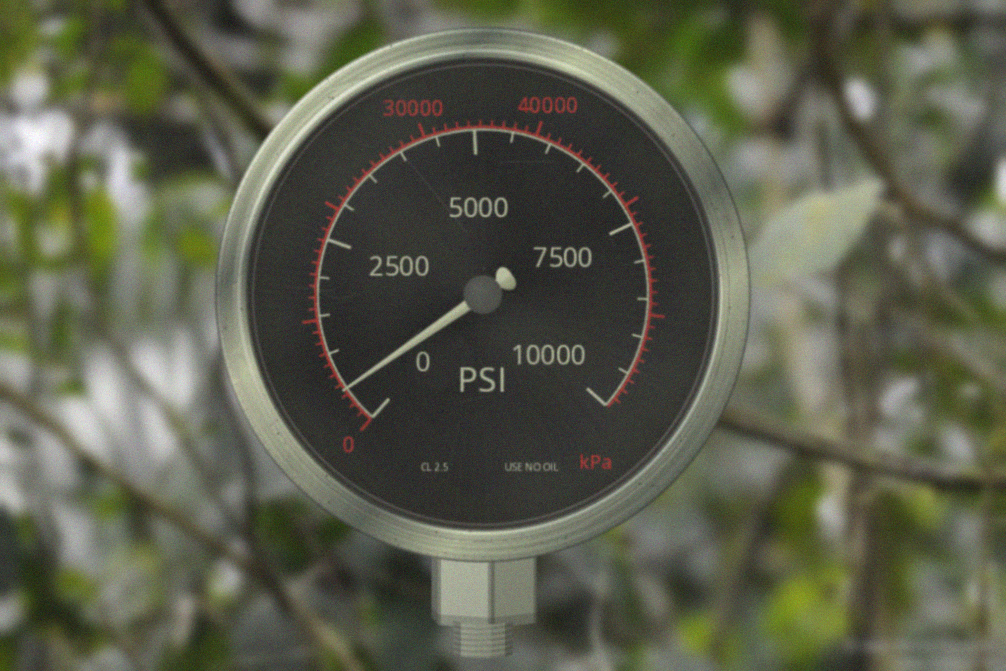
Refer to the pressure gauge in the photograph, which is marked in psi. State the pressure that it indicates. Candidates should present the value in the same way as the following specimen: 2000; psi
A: 500; psi
